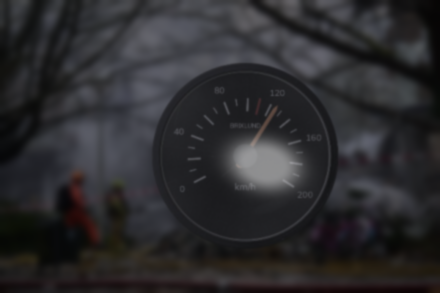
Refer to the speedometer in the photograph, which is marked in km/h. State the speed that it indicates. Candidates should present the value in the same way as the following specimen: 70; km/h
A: 125; km/h
